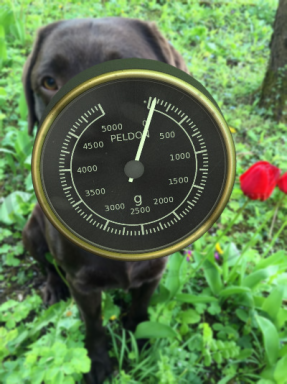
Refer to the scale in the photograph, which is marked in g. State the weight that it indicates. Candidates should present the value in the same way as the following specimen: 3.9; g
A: 50; g
